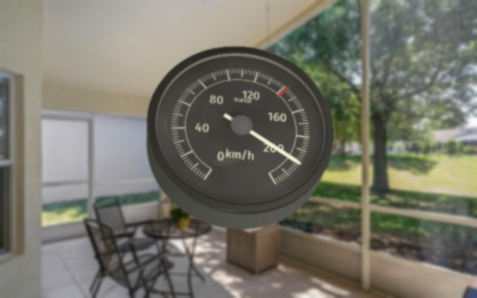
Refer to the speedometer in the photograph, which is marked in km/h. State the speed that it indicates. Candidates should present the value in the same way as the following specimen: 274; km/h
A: 200; km/h
